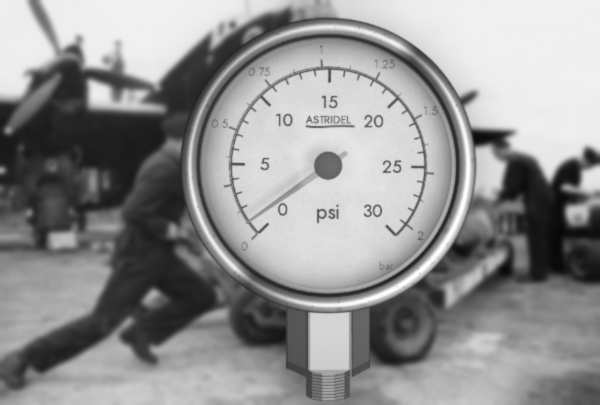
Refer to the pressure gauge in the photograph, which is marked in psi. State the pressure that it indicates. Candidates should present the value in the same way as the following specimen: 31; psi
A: 1; psi
